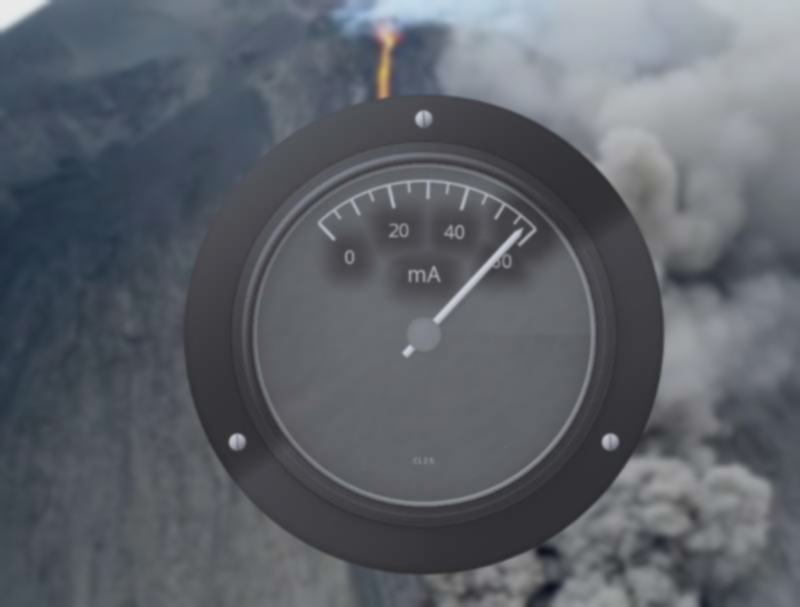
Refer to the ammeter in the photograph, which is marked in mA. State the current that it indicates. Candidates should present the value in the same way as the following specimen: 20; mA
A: 57.5; mA
